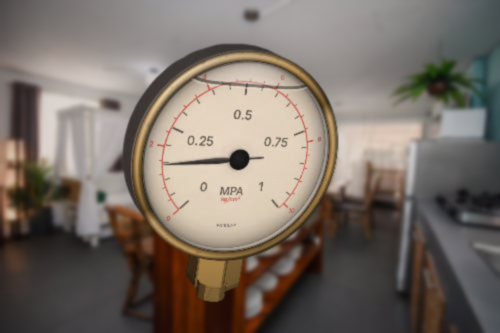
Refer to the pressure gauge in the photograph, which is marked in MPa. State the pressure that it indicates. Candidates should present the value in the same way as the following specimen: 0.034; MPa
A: 0.15; MPa
